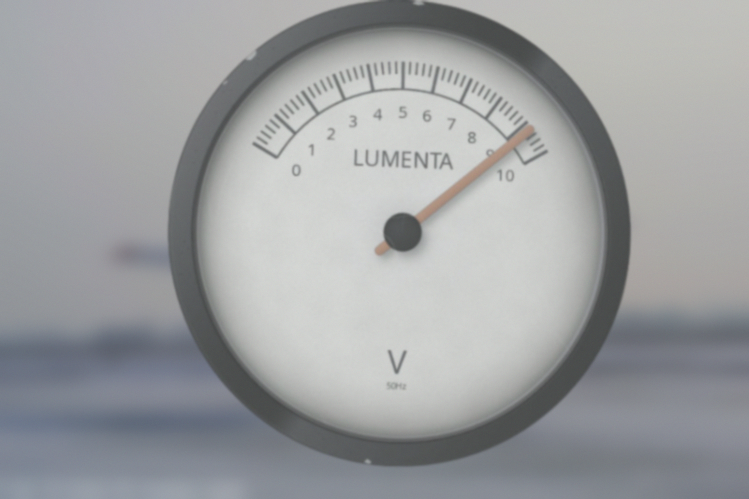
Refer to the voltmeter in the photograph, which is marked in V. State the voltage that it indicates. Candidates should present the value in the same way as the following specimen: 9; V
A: 9.2; V
